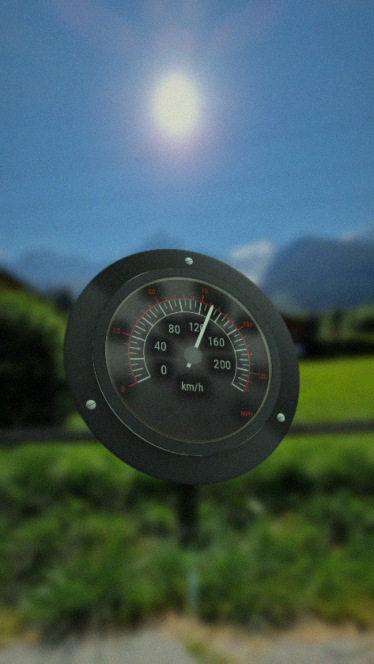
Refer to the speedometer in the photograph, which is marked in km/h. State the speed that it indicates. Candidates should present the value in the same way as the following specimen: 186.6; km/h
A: 130; km/h
